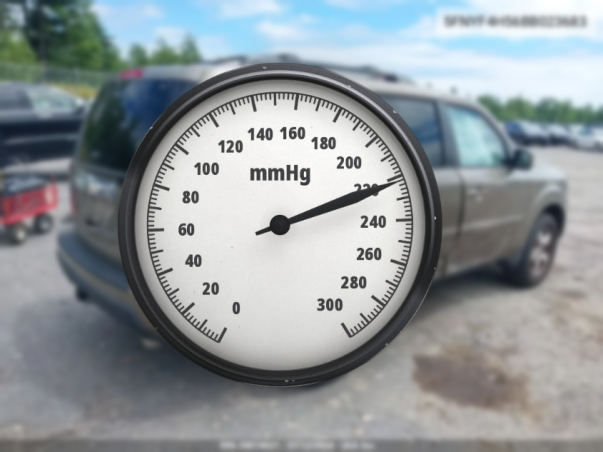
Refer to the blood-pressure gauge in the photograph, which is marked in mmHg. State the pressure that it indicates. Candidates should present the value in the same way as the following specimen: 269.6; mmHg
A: 222; mmHg
